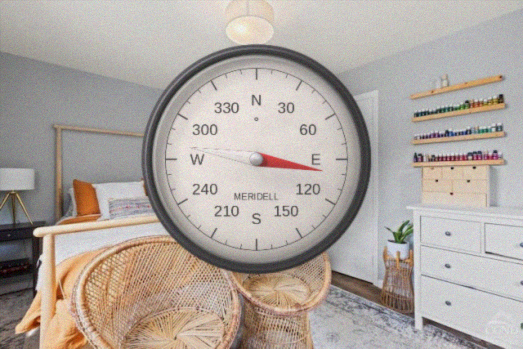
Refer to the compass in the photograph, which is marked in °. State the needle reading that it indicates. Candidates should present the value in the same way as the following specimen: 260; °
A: 100; °
